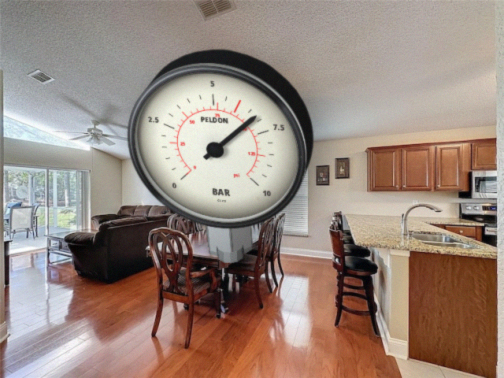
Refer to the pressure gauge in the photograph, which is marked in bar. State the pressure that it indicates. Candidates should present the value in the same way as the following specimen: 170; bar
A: 6.75; bar
